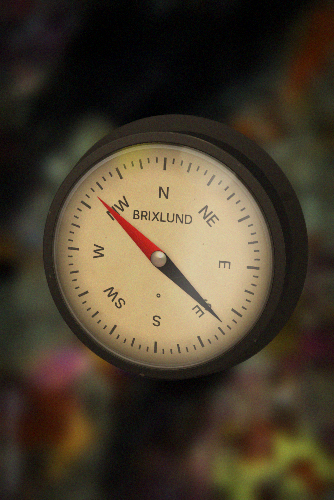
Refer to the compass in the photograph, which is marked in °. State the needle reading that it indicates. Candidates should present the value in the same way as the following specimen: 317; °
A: 310; °
